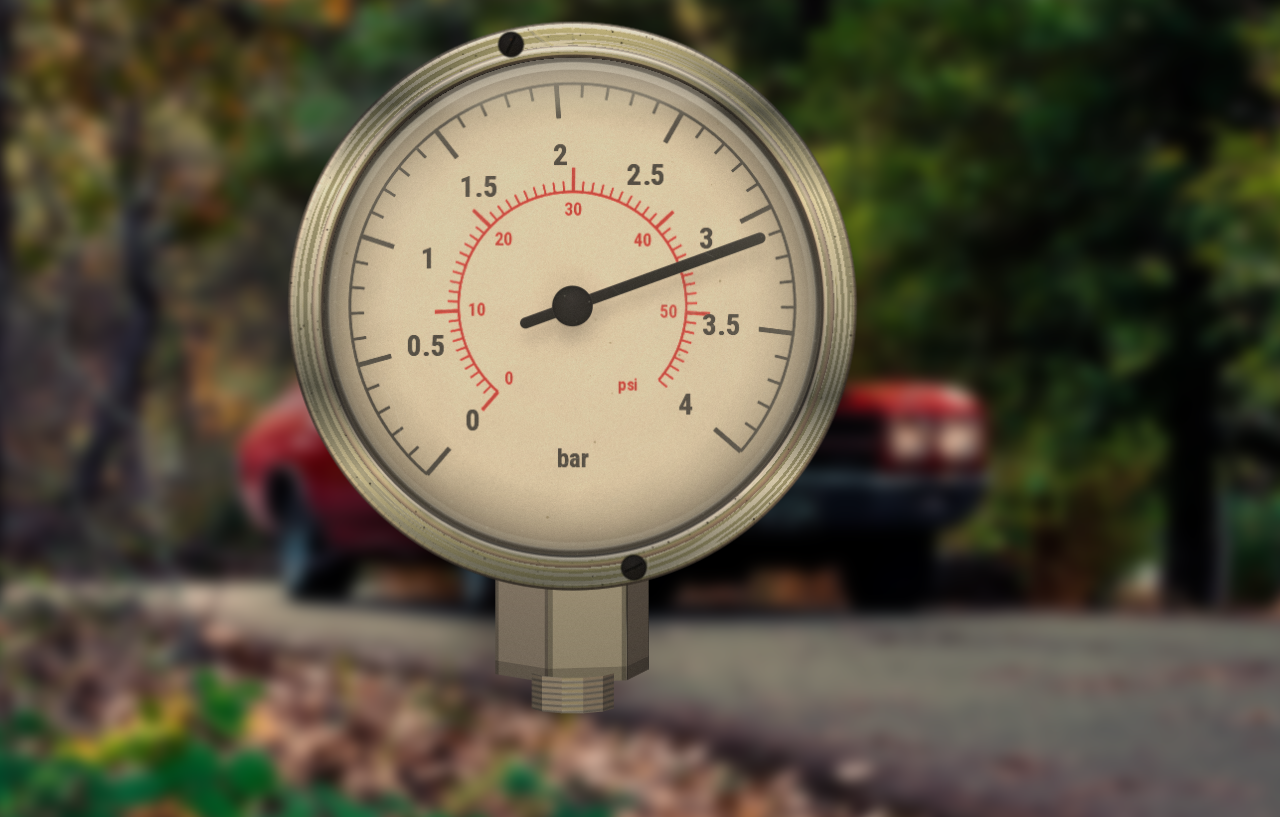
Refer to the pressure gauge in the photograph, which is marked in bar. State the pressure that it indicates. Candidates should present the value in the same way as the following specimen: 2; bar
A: 3.1; bar
